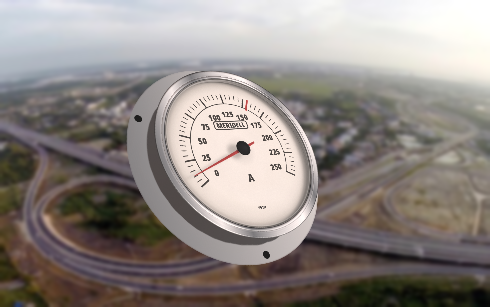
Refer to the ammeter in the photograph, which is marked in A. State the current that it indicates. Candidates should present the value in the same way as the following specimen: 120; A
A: 10; A
